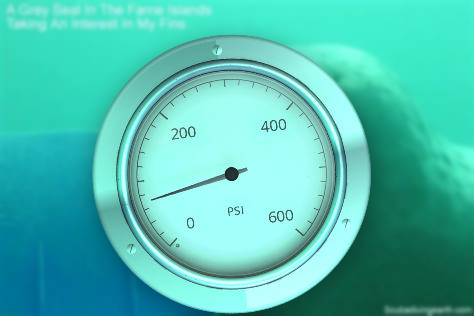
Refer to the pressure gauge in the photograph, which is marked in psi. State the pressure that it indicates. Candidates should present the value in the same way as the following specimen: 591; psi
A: 70; psi
